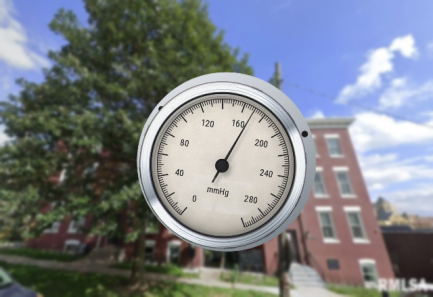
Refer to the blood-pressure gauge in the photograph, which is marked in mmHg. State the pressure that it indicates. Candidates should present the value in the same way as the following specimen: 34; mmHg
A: 170; mmHg
